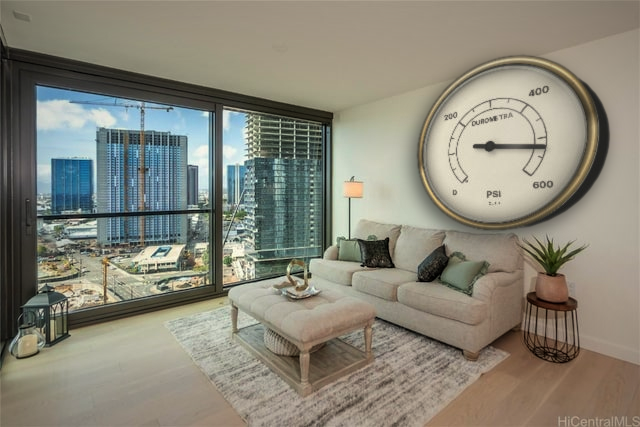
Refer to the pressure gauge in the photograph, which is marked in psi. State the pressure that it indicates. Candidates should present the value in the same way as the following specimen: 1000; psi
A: 525; psi
